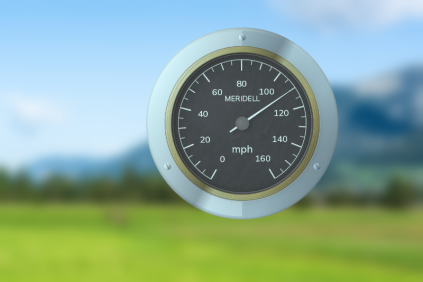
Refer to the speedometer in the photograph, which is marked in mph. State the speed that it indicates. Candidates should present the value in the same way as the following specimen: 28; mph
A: 110; mph
